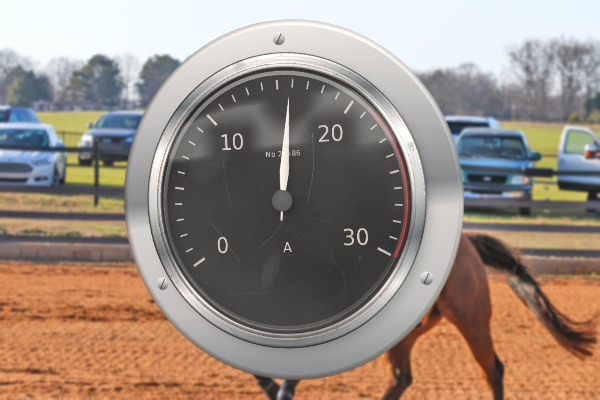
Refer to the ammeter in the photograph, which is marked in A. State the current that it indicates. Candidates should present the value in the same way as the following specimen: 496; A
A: 16; A
